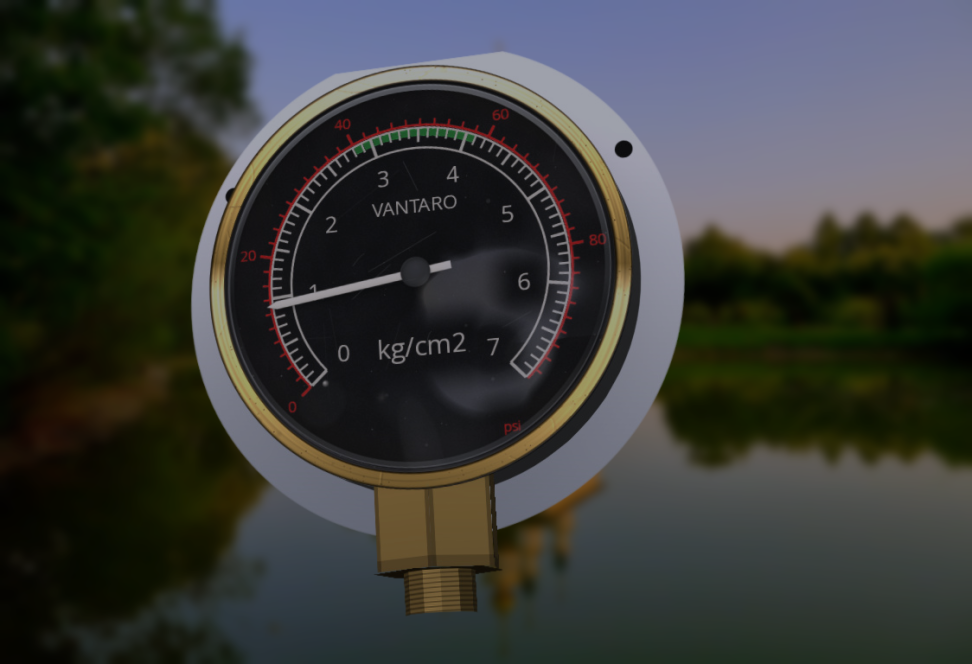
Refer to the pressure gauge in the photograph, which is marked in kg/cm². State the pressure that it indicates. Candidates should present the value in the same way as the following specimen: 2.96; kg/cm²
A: 0.9; kg/cm²
